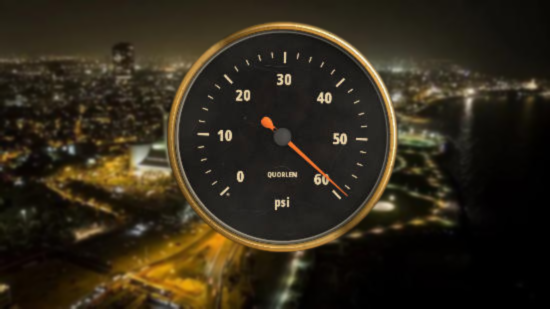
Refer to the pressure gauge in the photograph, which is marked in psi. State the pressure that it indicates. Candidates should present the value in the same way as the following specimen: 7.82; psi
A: 59; psi
